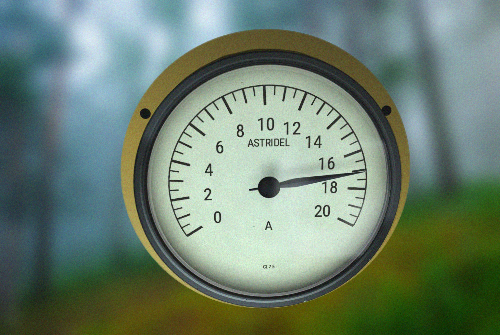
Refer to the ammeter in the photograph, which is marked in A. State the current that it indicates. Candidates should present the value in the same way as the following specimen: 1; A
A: 17; A
